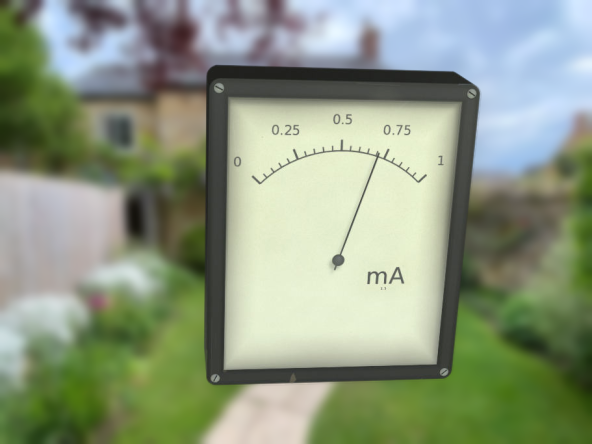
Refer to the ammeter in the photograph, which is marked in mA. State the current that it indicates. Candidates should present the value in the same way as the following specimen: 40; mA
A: 0.7; mA
